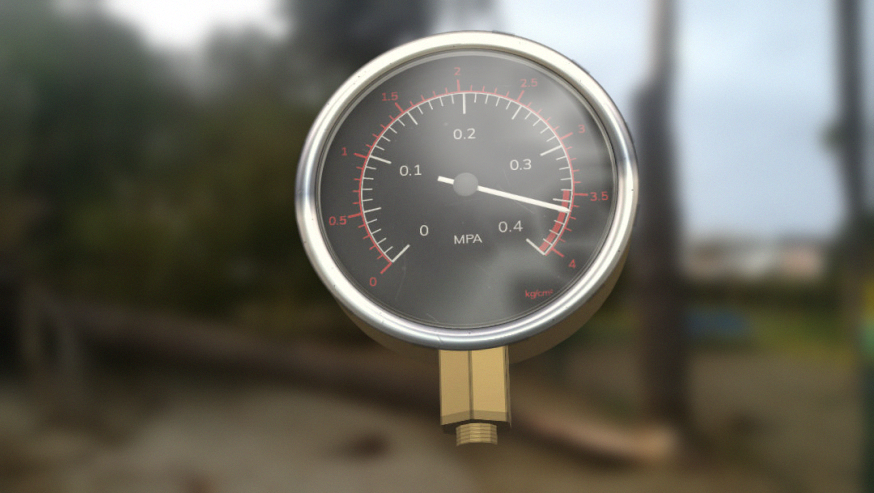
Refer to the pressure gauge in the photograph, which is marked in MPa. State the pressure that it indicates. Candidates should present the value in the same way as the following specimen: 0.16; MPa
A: 0.36; MPa
